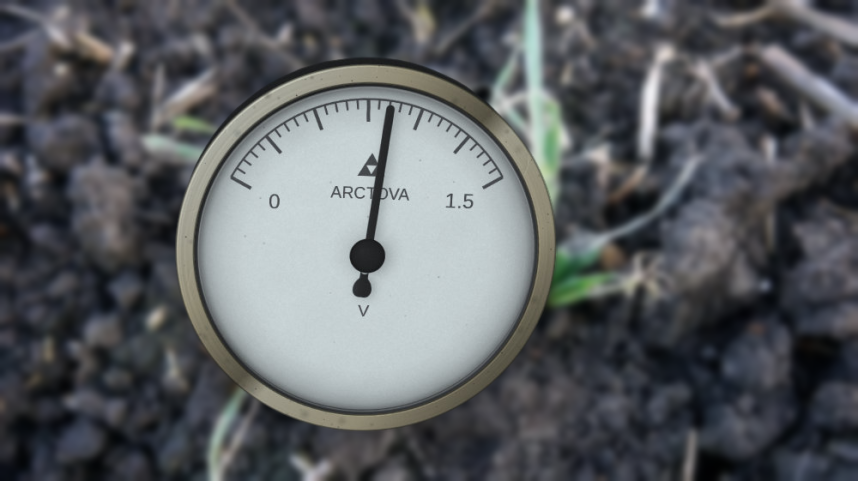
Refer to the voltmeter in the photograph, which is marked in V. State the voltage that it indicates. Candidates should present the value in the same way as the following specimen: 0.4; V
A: 0.85; V
